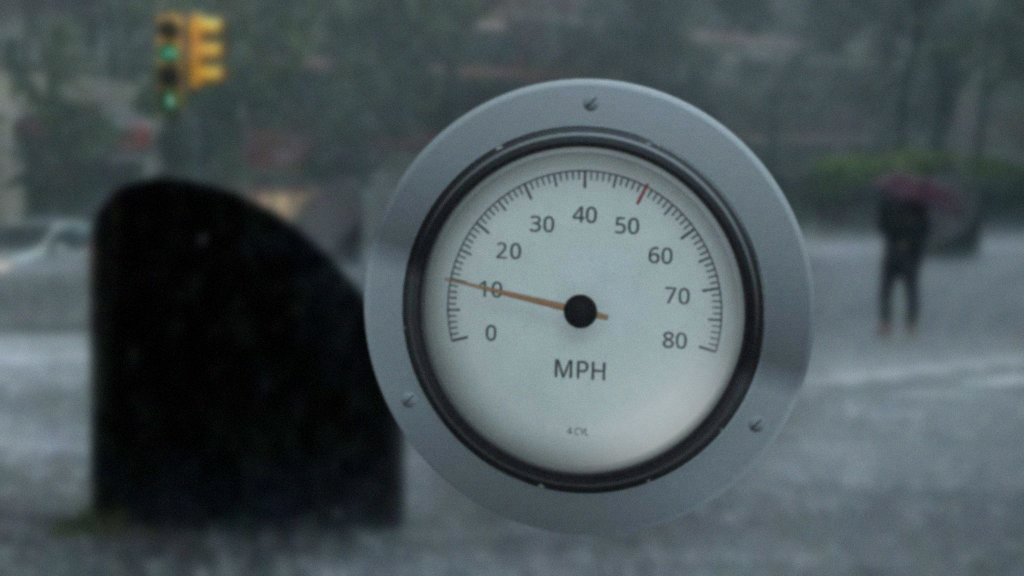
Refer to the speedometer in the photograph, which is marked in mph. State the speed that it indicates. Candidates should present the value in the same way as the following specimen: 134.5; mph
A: 10; mph
